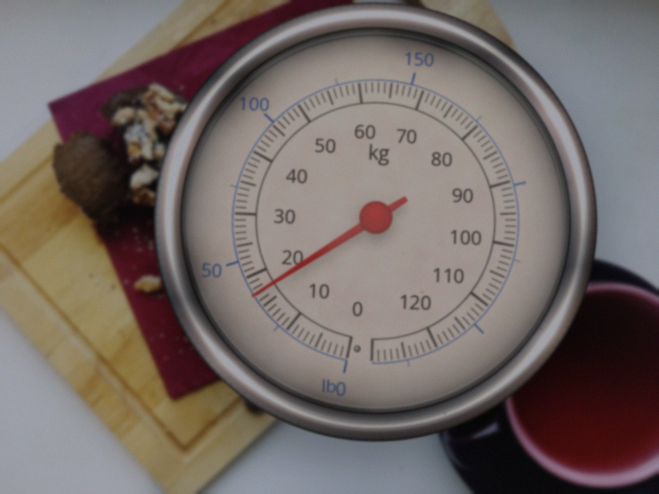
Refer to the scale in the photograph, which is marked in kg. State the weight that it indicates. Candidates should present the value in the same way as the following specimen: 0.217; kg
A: 17; kg
